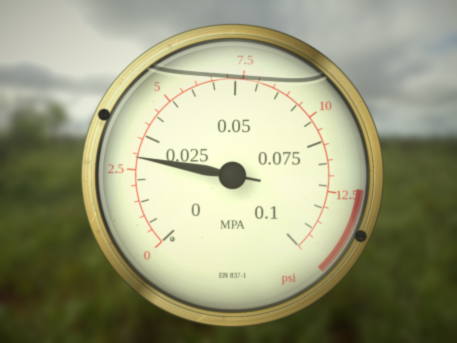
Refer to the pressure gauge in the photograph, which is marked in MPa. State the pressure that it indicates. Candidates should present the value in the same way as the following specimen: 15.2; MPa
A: 0.02; MPa
